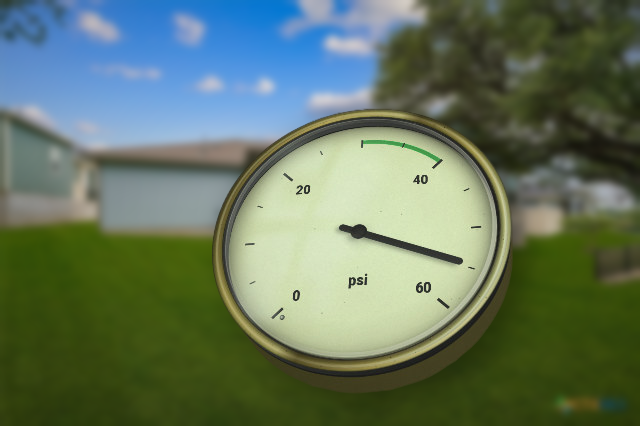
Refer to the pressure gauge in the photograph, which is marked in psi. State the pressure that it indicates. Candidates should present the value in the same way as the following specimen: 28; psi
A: 55; psi
